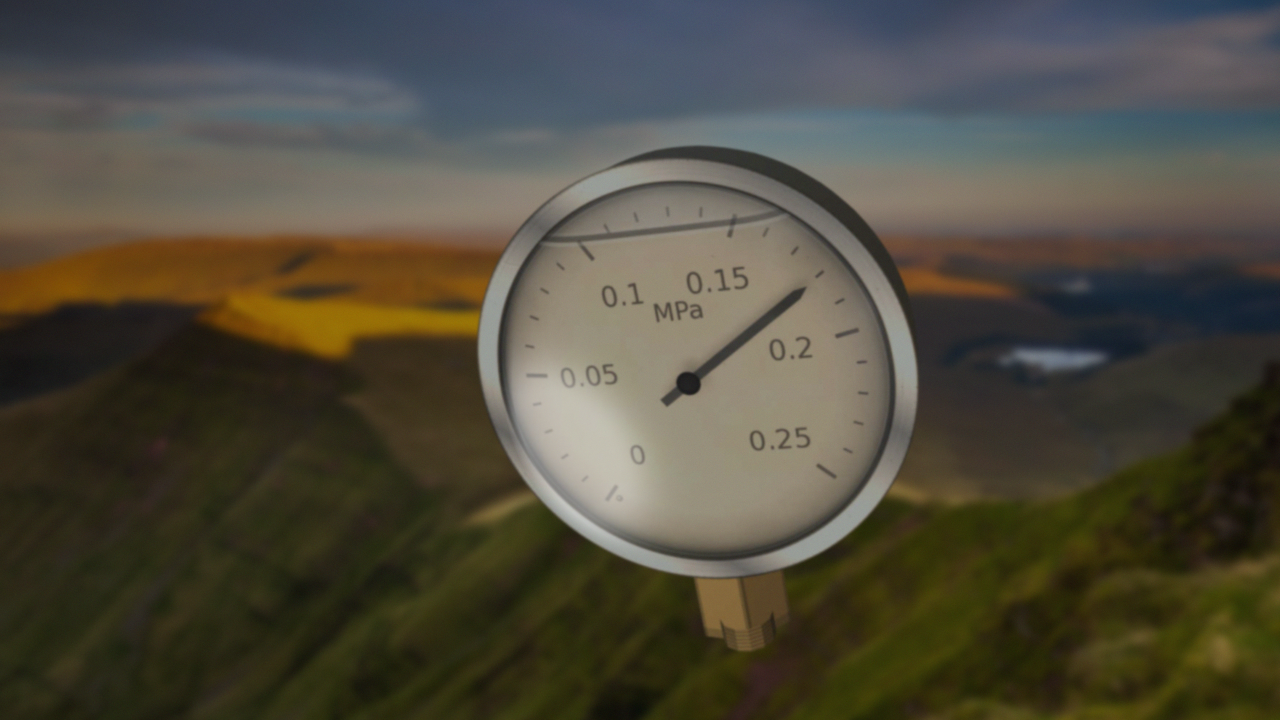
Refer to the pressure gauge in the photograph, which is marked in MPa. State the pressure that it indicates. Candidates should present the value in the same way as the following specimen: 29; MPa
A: 0.18; MPa
